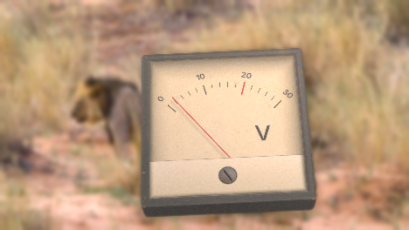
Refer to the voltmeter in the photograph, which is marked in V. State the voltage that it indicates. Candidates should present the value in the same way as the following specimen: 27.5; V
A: 2; V
